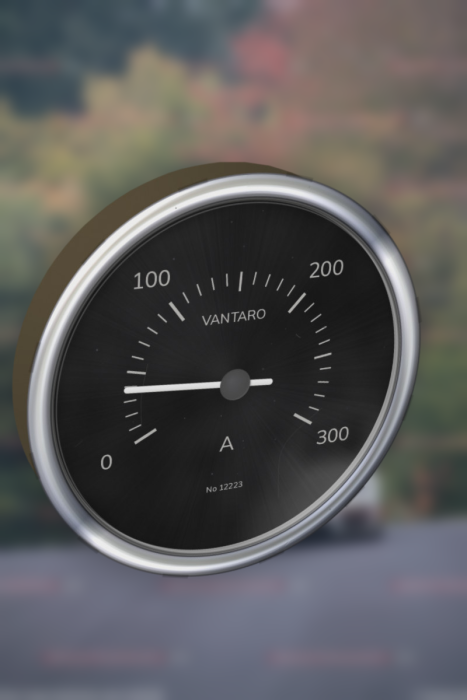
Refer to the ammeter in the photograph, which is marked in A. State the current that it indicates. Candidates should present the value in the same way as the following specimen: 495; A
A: 40; A
